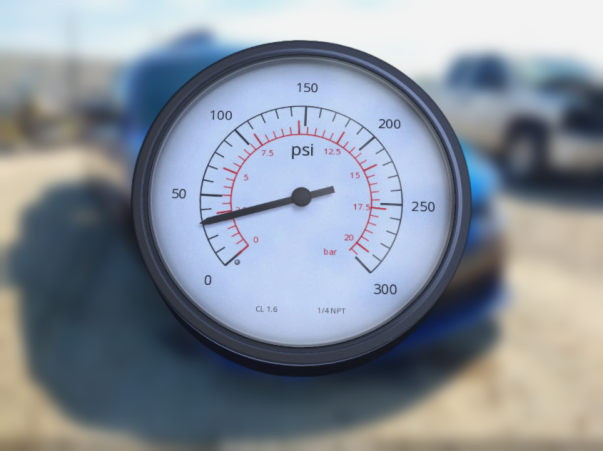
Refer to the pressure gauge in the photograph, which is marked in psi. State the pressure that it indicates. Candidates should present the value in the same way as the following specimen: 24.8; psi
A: 30; psi
